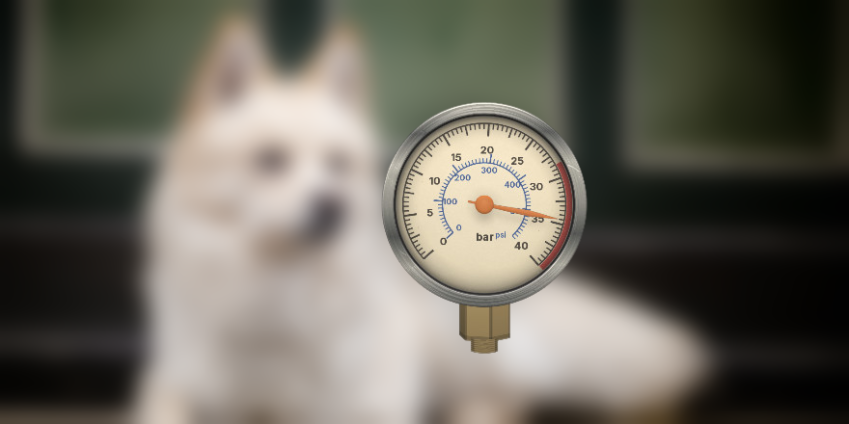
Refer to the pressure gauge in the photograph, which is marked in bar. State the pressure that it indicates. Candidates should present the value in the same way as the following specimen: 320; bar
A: 34.5; bar
